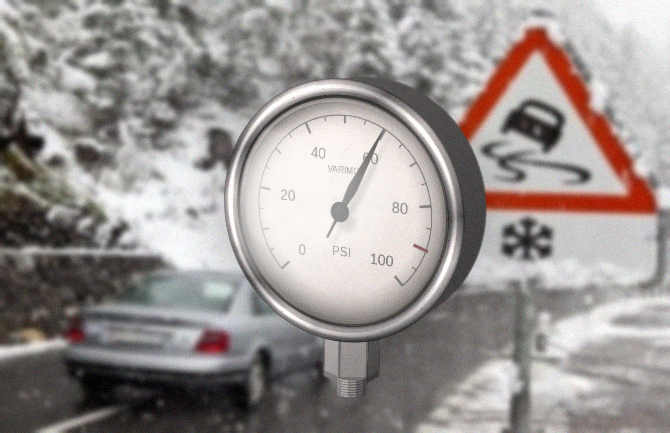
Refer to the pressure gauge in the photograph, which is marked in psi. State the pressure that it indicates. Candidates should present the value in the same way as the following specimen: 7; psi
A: 60; psi
